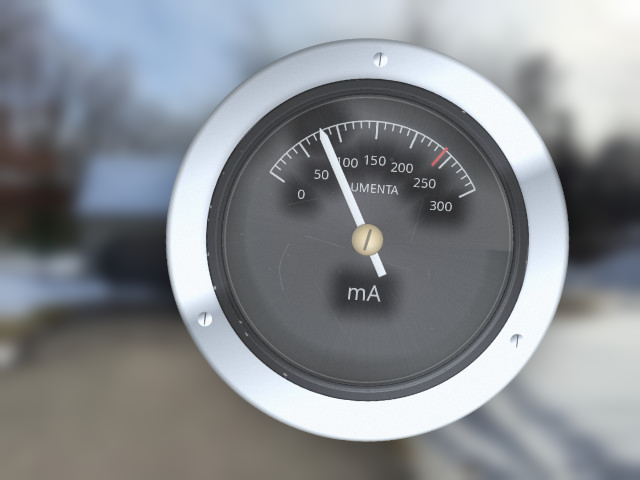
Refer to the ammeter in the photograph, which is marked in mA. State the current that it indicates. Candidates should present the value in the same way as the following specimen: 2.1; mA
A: 80; mA
